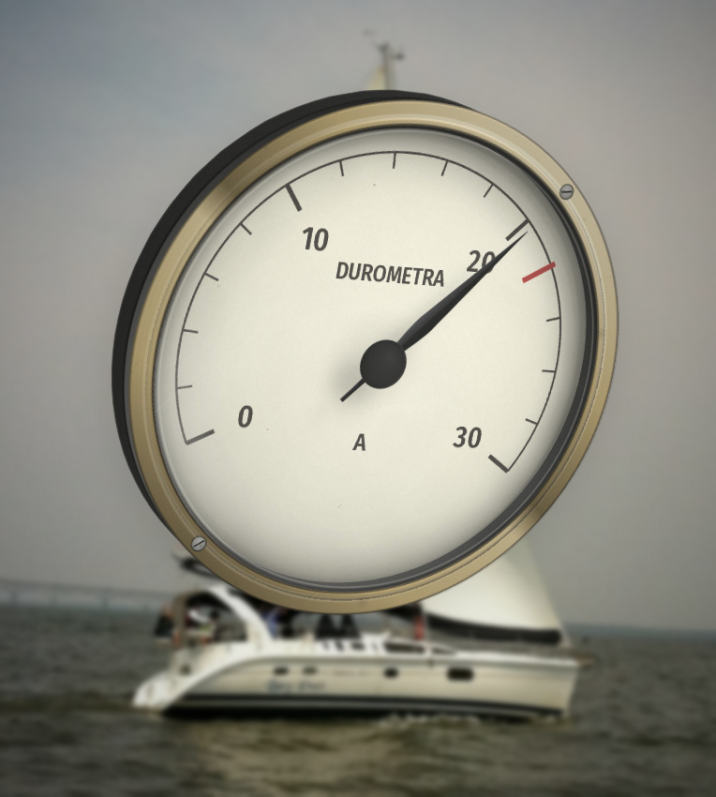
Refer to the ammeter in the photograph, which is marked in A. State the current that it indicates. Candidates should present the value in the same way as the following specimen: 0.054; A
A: 20; A
